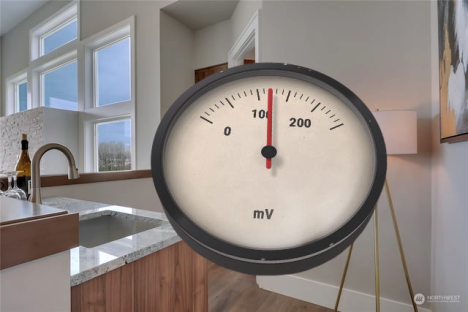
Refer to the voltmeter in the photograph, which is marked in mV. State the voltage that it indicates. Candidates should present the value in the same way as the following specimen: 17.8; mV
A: 120; mV
